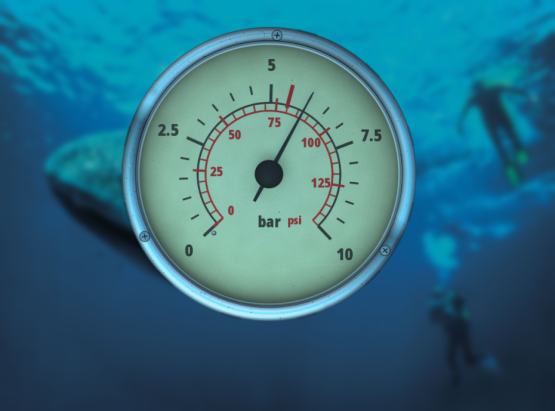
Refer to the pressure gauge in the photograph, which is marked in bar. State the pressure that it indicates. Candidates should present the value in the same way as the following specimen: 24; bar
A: 6; bar
